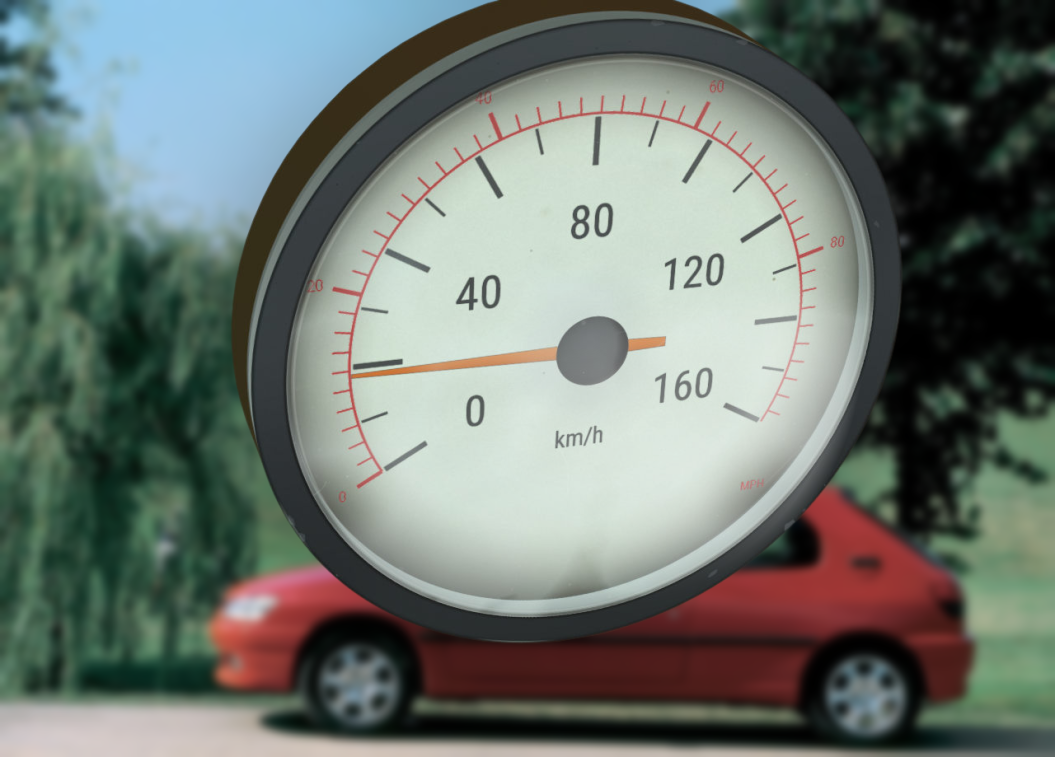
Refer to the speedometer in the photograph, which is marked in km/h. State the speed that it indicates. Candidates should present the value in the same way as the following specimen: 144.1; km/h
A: 20; km/h
